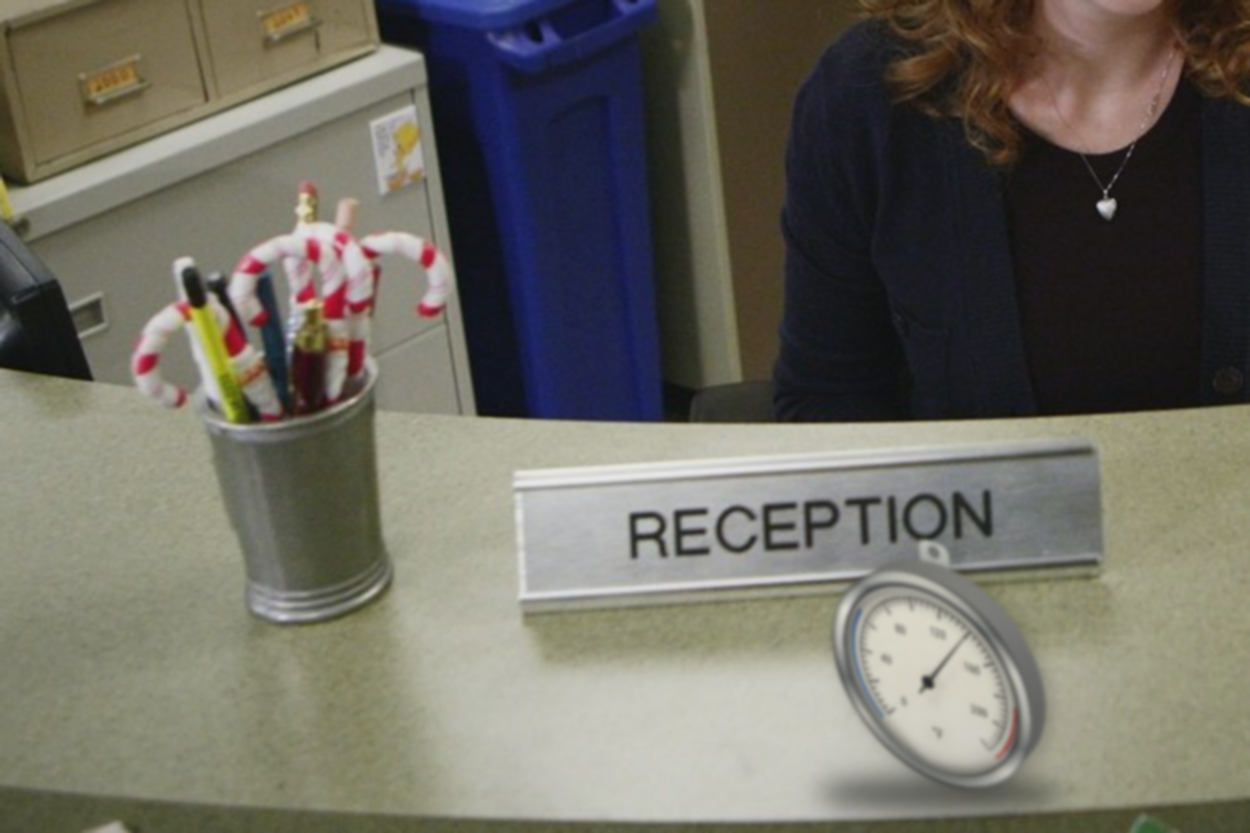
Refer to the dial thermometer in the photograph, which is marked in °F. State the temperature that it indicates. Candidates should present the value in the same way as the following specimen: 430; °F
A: 140; °F
